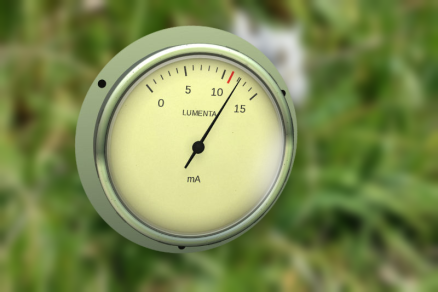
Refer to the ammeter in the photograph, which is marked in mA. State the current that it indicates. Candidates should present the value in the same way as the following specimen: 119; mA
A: 12; mA
